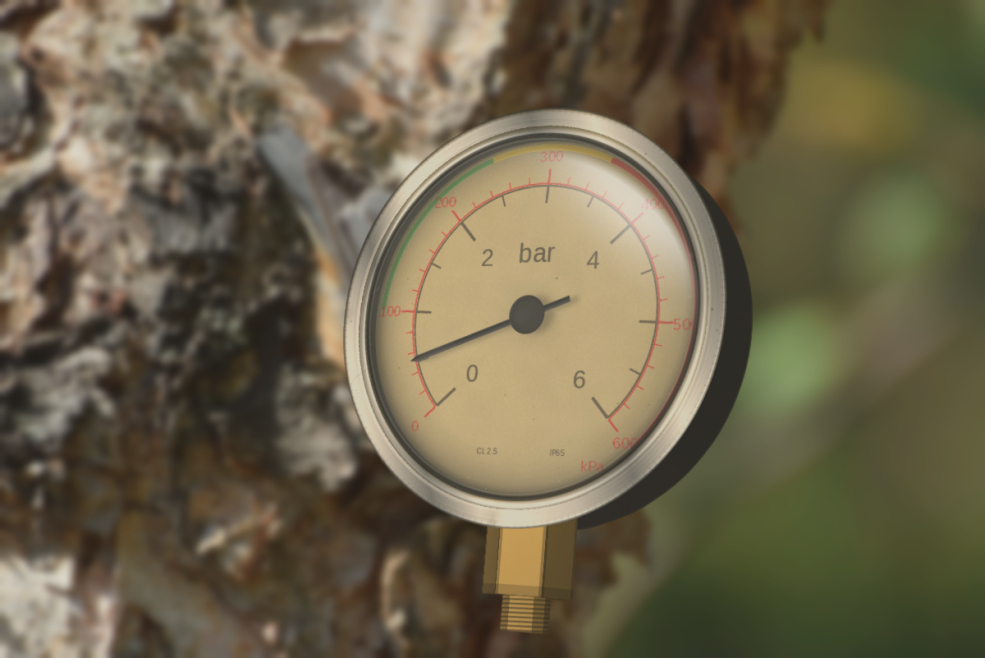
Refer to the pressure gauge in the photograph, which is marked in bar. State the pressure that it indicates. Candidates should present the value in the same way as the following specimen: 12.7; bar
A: 0.5; bar
